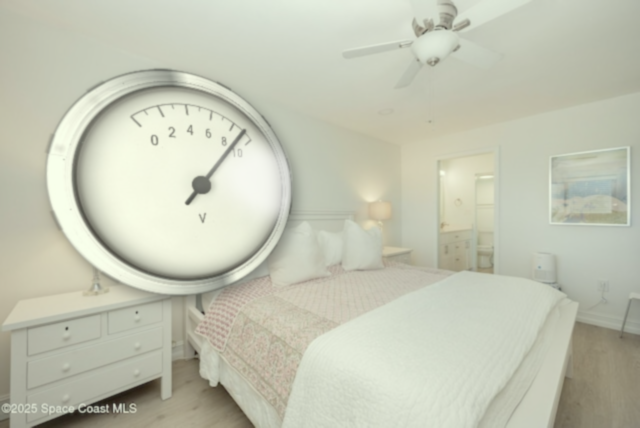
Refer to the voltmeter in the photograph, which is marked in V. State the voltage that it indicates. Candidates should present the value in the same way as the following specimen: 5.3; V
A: 9; V
